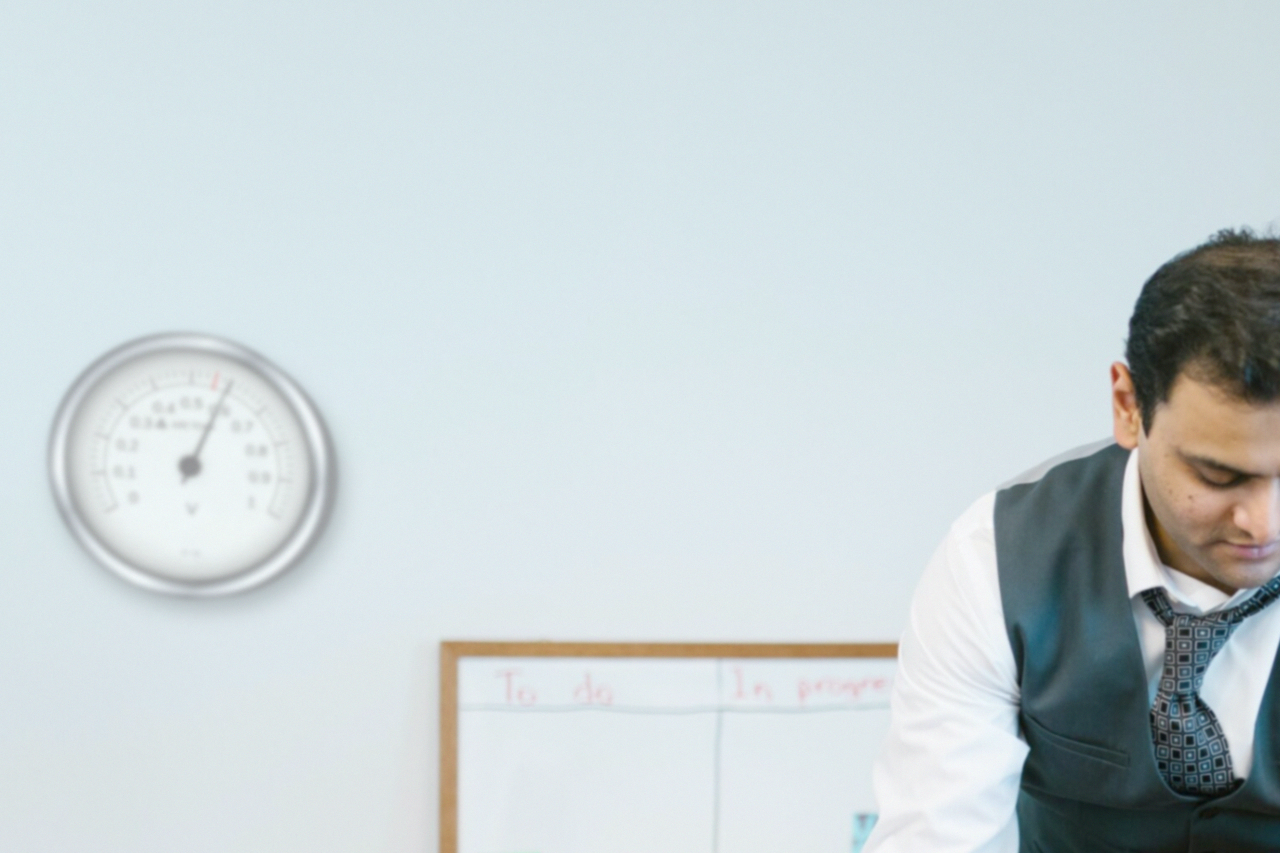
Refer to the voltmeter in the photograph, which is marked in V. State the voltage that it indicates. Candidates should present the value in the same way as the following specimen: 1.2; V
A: 0.6; V
